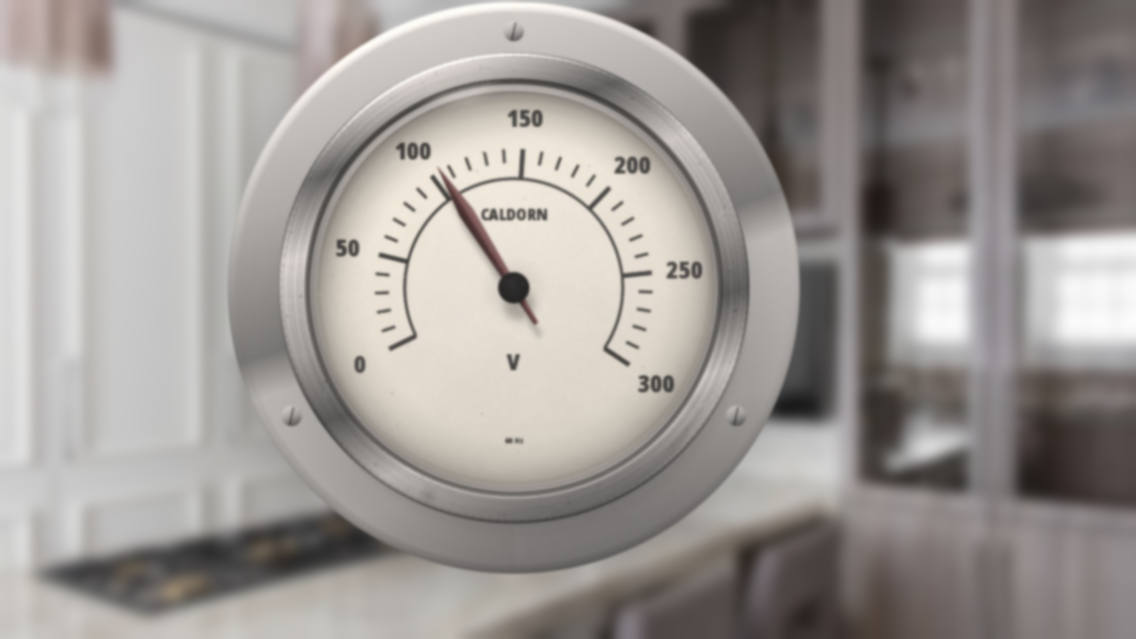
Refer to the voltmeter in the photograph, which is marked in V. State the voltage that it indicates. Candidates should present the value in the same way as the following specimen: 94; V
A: 105; V
